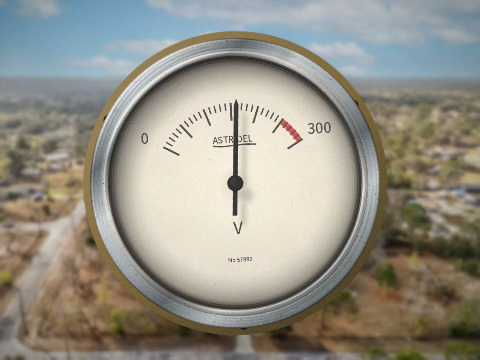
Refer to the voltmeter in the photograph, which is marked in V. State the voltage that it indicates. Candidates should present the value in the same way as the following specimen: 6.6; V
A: 160; V
